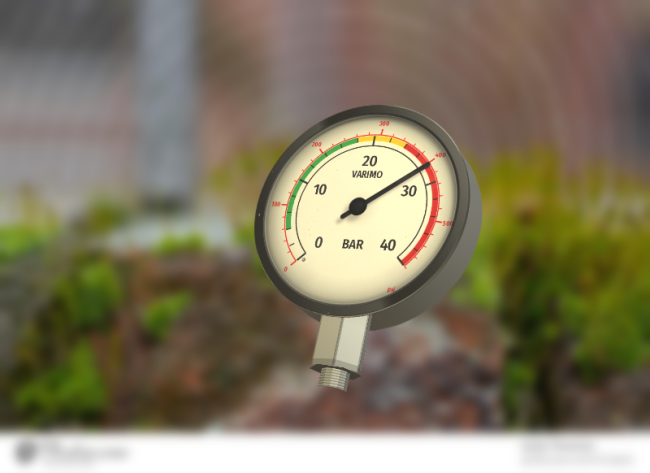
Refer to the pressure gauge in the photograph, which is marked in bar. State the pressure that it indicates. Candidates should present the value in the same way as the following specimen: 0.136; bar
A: 28; bar
